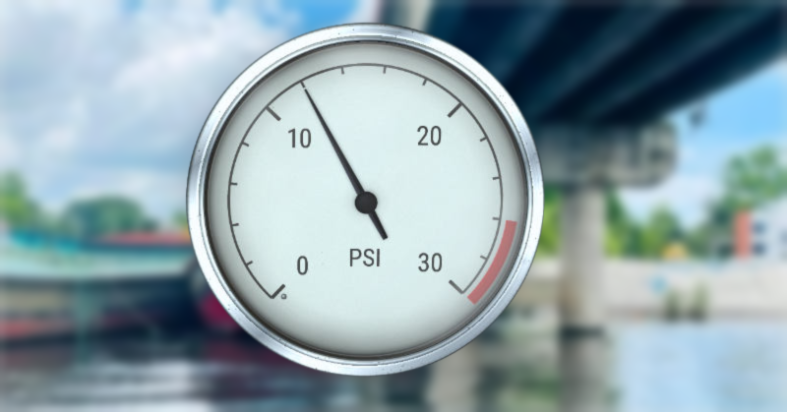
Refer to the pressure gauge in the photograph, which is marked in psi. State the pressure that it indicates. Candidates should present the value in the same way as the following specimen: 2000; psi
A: 12; psi
